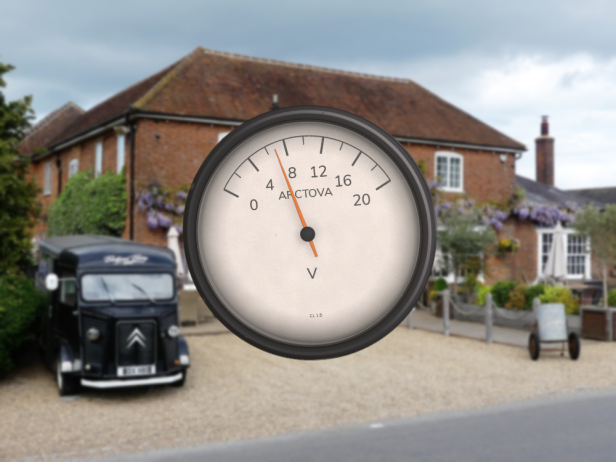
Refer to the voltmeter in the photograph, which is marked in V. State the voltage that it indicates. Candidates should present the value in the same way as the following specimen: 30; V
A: 7; V
